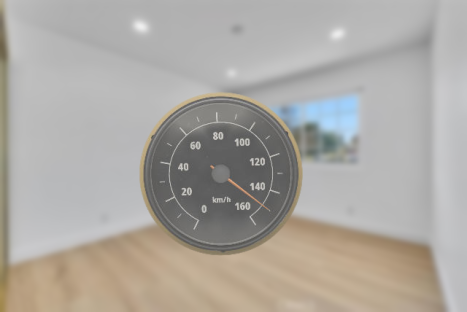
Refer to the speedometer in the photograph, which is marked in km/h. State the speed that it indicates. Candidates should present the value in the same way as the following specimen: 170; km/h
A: 150; km/h
